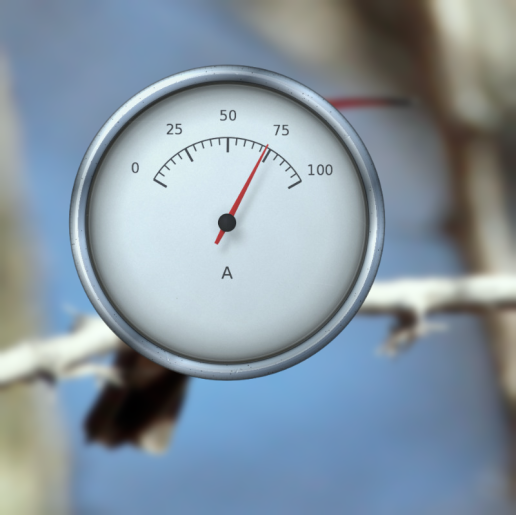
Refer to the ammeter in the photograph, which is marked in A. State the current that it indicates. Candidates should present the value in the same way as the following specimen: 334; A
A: 72.5; A
